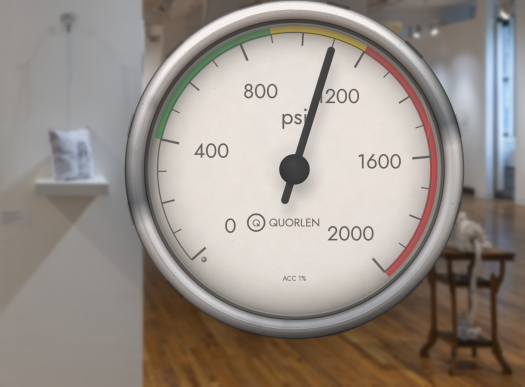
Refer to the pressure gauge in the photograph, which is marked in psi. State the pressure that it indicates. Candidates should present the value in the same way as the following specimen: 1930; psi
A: 1100; psi
